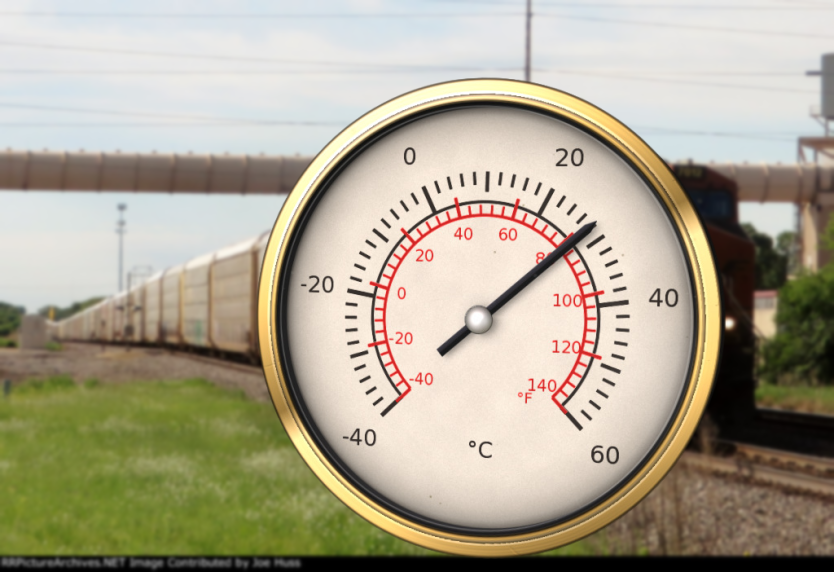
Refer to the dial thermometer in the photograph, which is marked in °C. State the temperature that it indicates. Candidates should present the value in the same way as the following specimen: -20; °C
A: 28; °C
